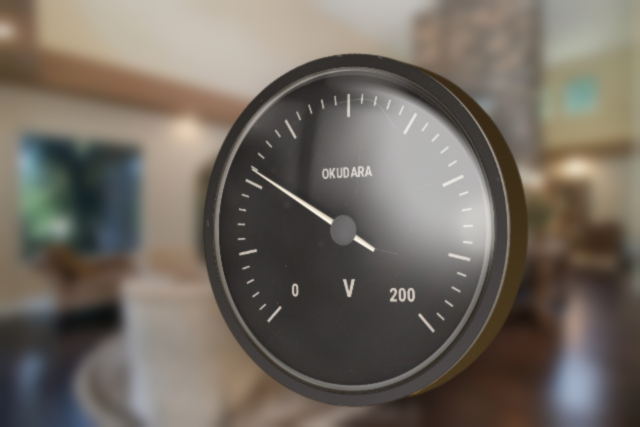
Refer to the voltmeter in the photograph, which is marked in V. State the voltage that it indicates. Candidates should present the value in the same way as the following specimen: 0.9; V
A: 55; V
